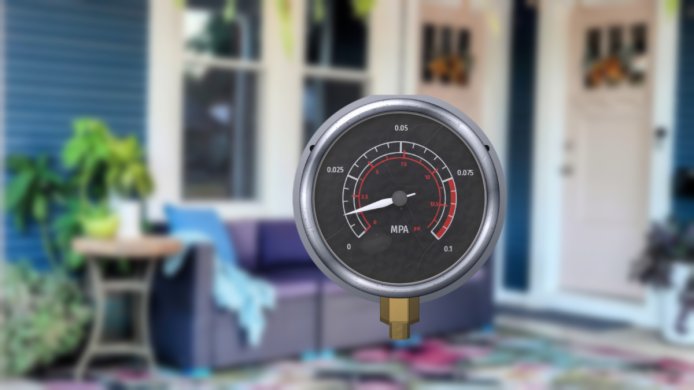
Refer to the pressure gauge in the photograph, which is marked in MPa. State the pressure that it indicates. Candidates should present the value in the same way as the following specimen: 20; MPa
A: 0.01; MPa
